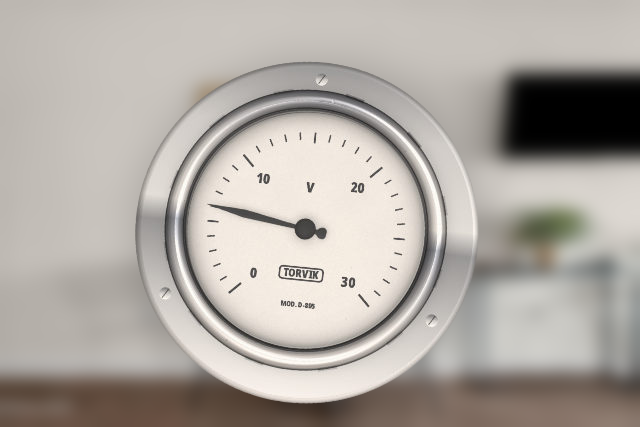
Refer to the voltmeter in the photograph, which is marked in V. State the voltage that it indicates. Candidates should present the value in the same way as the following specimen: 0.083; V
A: 6; V
